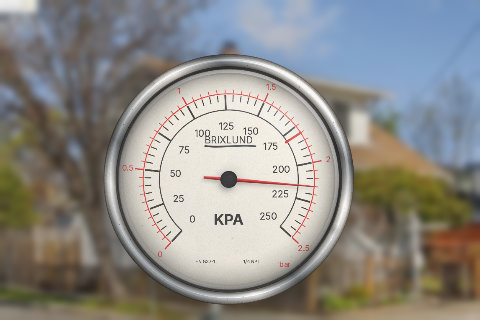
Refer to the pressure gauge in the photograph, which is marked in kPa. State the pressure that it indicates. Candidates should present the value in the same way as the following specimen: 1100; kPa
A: 215; kPa
